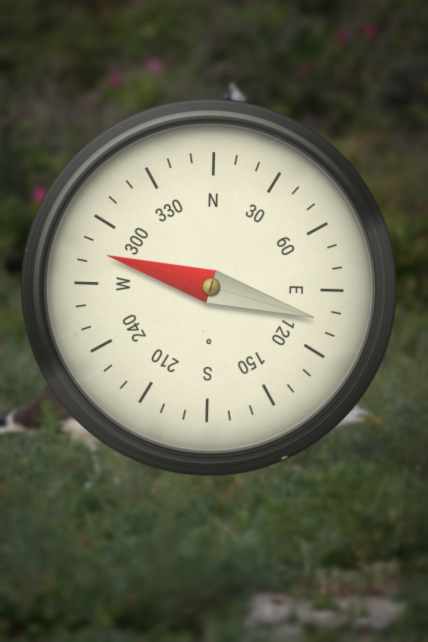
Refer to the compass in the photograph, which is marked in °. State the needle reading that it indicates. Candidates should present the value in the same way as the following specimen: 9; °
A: 285; °
